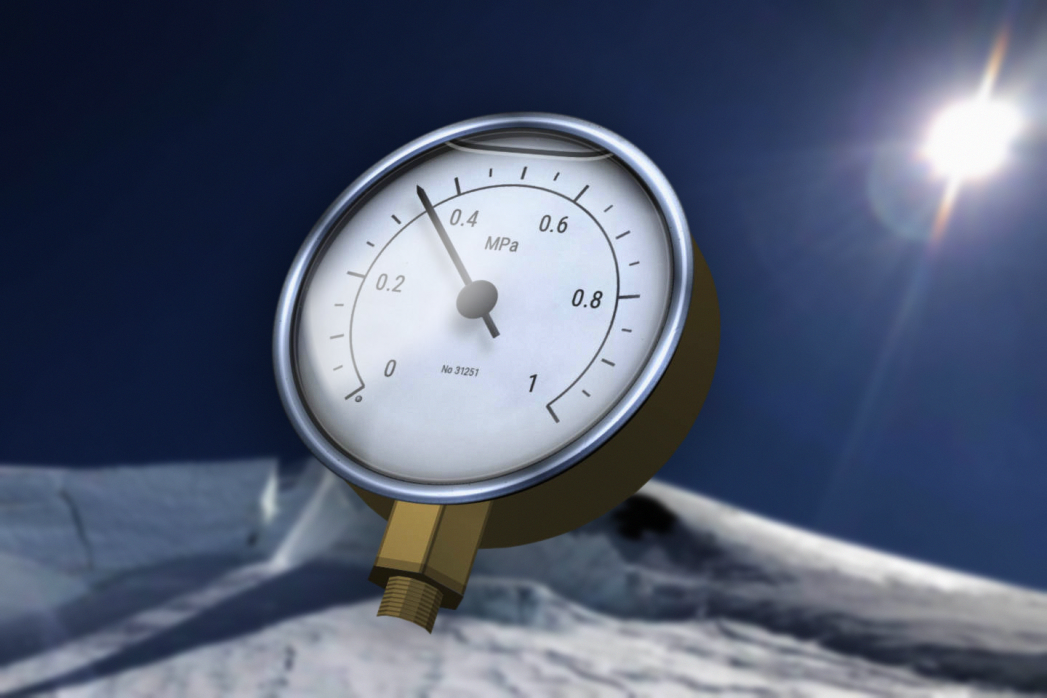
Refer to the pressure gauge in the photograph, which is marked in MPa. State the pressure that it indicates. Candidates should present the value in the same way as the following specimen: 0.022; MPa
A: 0.35; MPa
